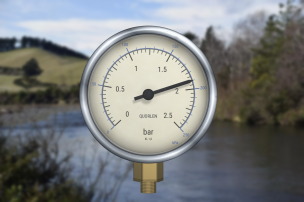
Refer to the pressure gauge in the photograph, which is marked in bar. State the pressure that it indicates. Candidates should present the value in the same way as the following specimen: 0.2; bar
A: 1.9; bar
